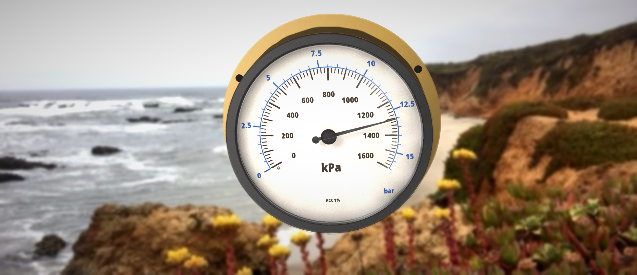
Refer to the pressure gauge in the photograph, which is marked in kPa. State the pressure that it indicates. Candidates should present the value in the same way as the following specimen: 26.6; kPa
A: 1300; kPa
